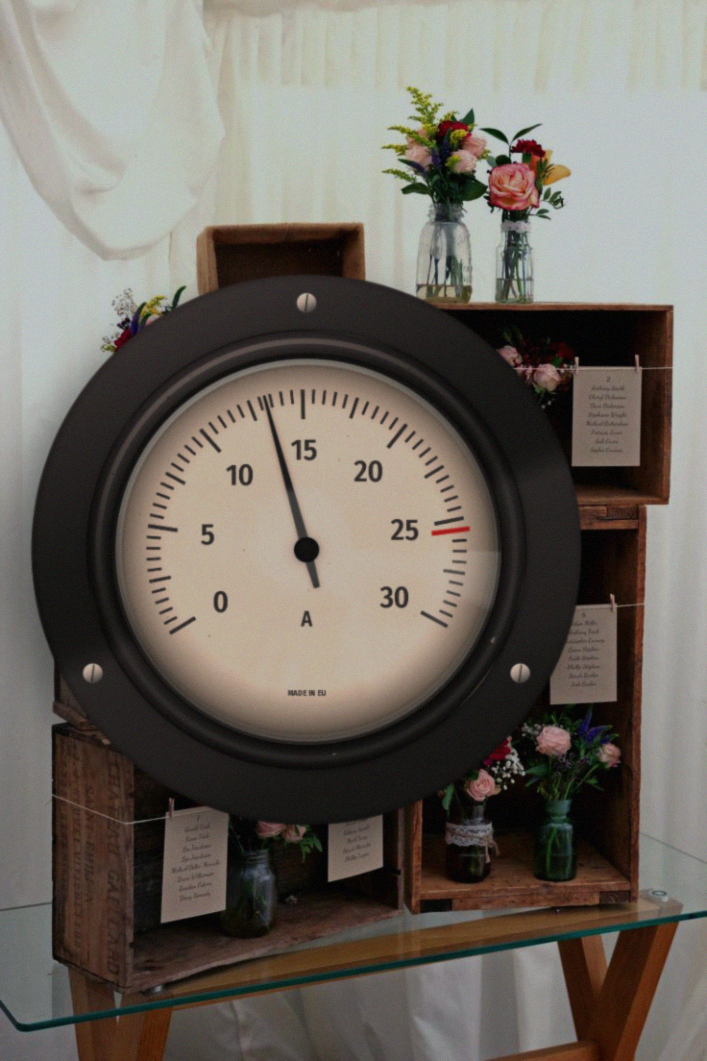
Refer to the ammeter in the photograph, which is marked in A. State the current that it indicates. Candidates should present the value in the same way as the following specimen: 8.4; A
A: 13.25; A
